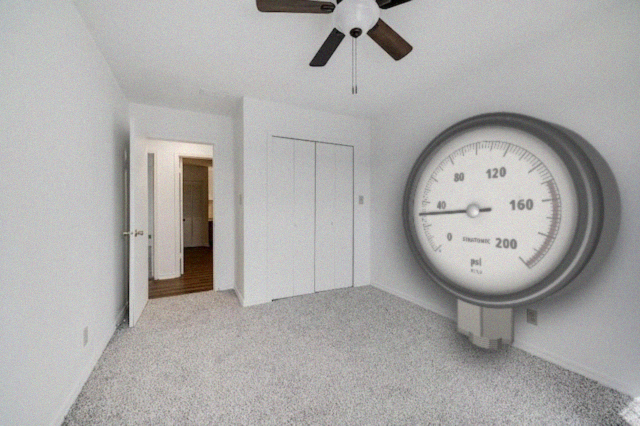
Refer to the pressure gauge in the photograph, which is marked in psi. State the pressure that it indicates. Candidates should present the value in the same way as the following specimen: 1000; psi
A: 30; psi
